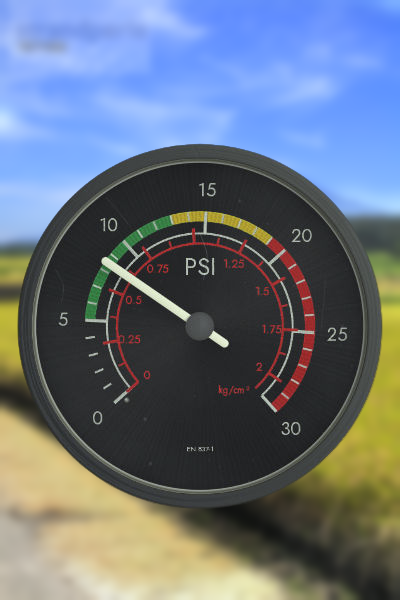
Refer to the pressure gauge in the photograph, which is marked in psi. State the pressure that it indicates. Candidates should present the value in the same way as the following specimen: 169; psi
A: 8.5; psi
